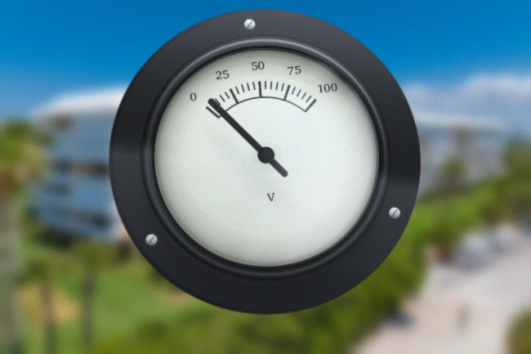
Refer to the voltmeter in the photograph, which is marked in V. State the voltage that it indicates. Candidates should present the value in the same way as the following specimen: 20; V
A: 5; V
